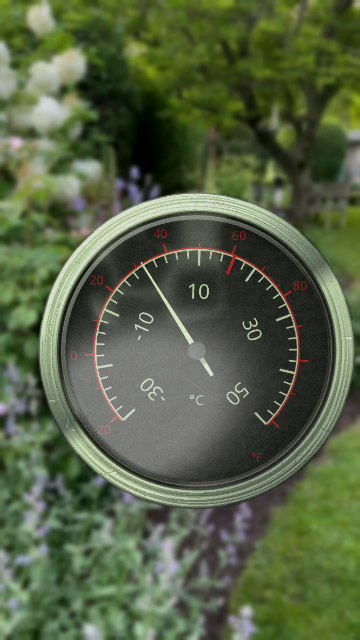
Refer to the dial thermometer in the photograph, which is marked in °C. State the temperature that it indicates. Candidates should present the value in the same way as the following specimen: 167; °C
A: 0; °C
